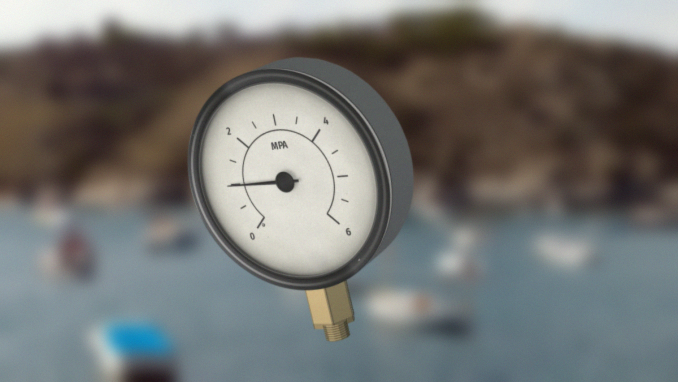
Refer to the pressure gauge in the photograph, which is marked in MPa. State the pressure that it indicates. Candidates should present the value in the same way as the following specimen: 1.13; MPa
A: 1; MPa
